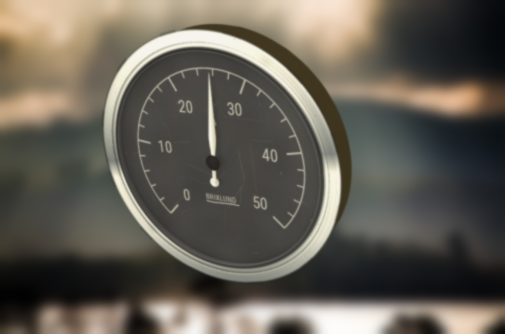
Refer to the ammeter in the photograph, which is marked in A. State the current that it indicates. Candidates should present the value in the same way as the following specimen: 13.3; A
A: 26; A
